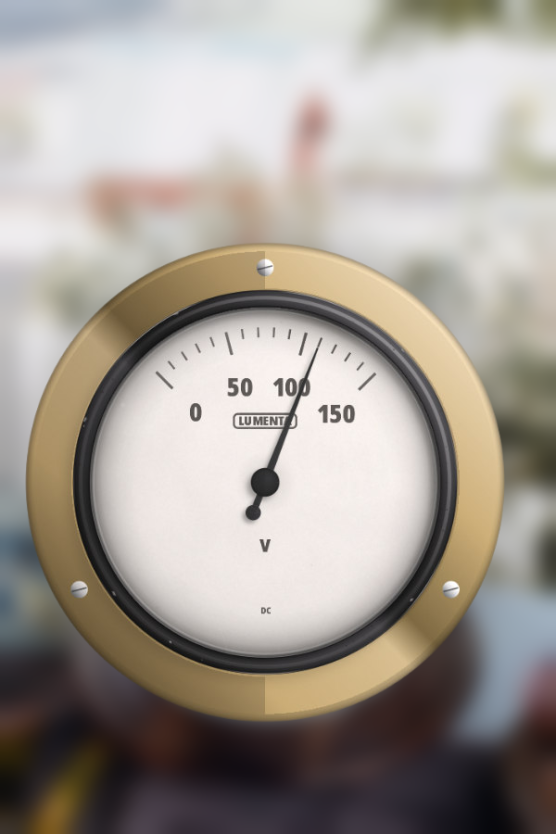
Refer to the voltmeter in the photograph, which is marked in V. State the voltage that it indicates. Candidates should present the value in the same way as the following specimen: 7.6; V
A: 110; V
